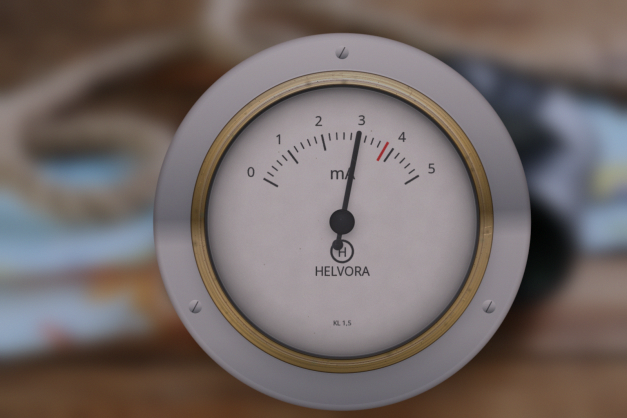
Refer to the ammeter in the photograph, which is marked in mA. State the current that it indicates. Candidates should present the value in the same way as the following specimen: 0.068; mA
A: 3; mA
